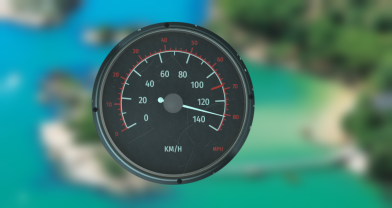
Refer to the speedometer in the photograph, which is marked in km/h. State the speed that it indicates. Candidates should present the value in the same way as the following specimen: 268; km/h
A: 130; km/h
